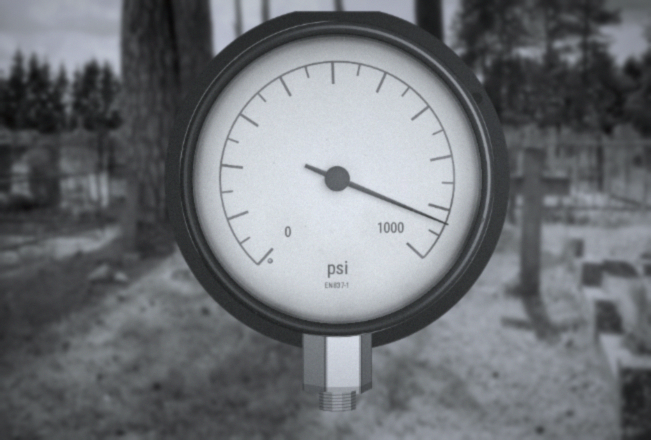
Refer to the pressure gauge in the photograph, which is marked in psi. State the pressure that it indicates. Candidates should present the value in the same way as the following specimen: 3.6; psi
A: 925; psi
